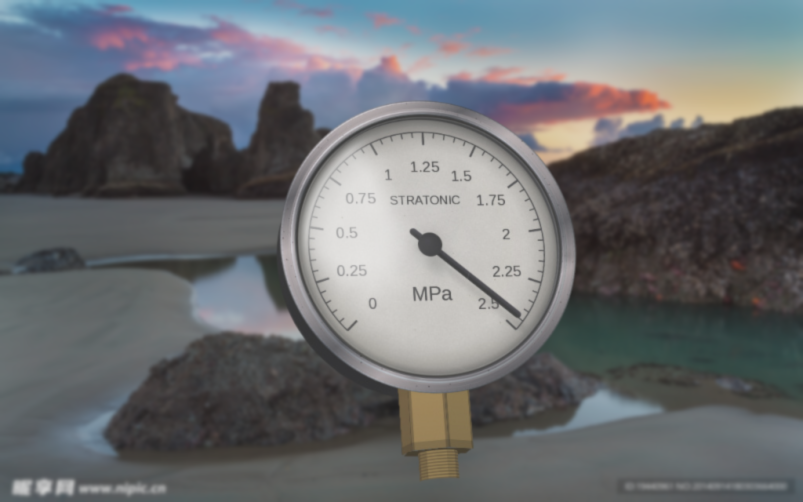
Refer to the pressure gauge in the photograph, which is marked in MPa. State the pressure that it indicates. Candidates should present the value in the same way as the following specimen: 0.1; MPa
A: 2.45; MPa
